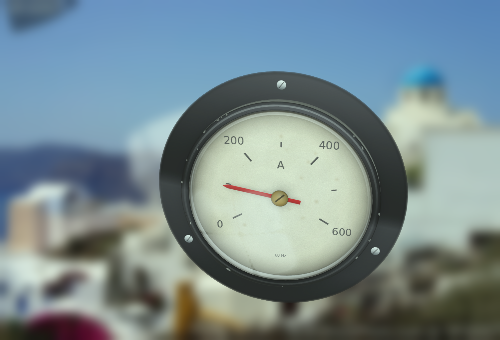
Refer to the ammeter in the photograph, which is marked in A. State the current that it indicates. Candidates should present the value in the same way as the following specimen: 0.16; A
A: 100; A
